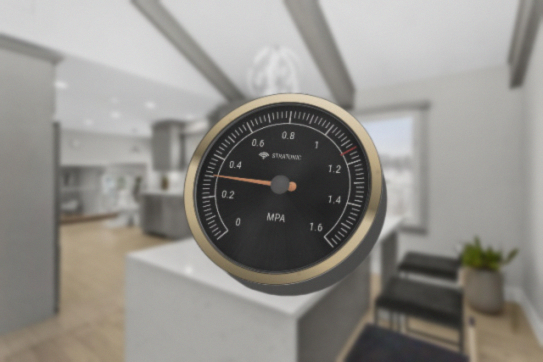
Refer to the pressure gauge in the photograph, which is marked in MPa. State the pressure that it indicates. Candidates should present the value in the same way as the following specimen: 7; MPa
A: 0.3; MPa
